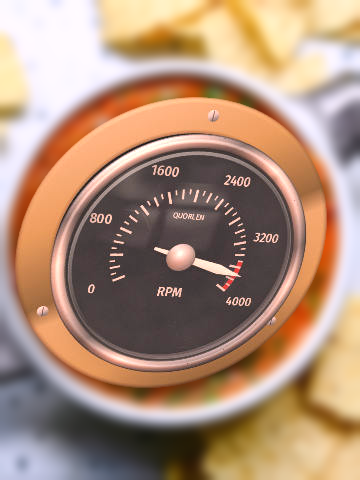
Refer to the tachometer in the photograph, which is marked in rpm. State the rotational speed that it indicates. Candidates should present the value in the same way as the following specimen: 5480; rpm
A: 3700; rpm
